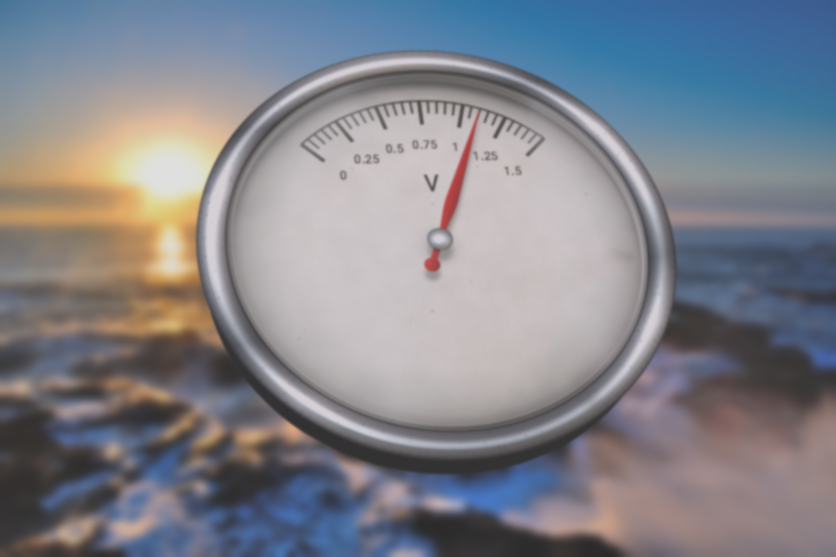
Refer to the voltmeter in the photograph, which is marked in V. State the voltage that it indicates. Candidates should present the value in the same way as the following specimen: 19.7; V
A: 1.1; V
